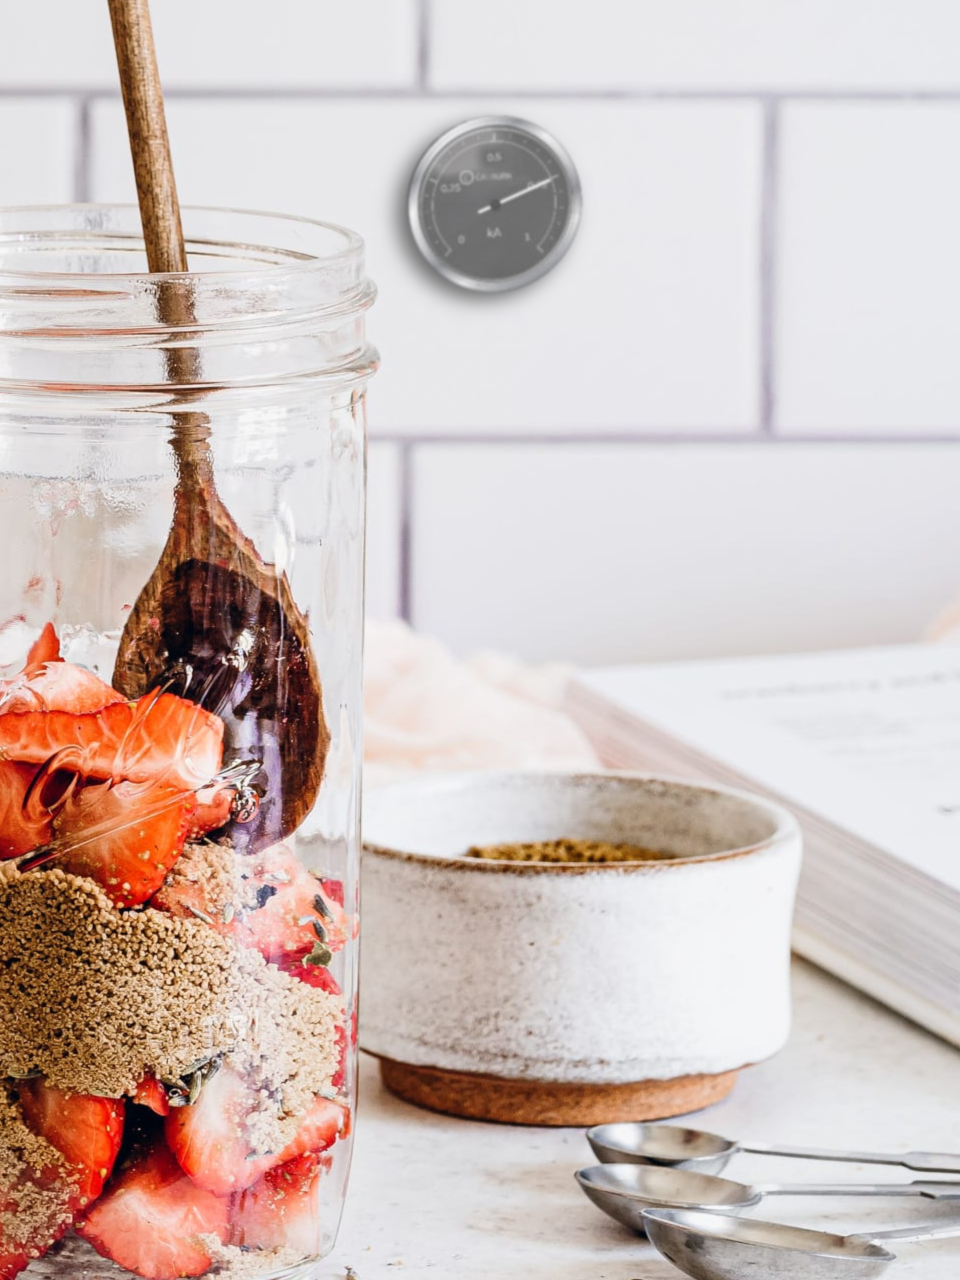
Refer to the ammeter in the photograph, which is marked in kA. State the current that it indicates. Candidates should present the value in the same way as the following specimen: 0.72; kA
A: 0.75; kA
